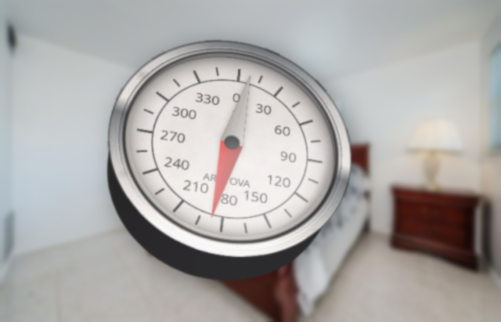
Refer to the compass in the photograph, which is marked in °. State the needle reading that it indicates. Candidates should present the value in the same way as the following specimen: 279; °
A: 187.5; °
